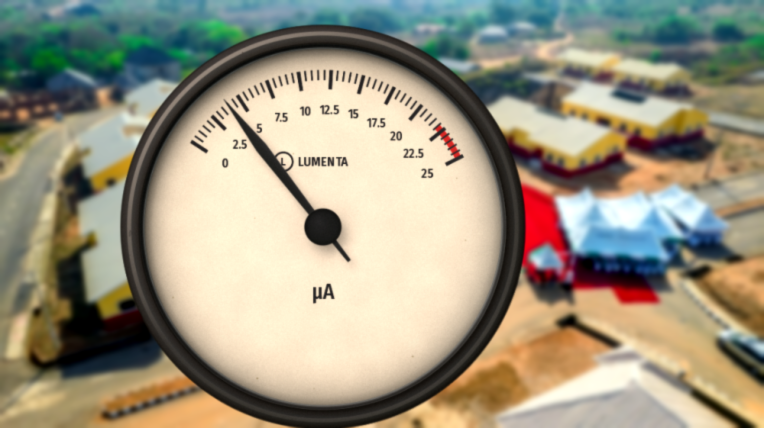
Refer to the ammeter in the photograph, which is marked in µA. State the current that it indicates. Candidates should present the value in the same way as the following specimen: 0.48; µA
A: 4; µA
